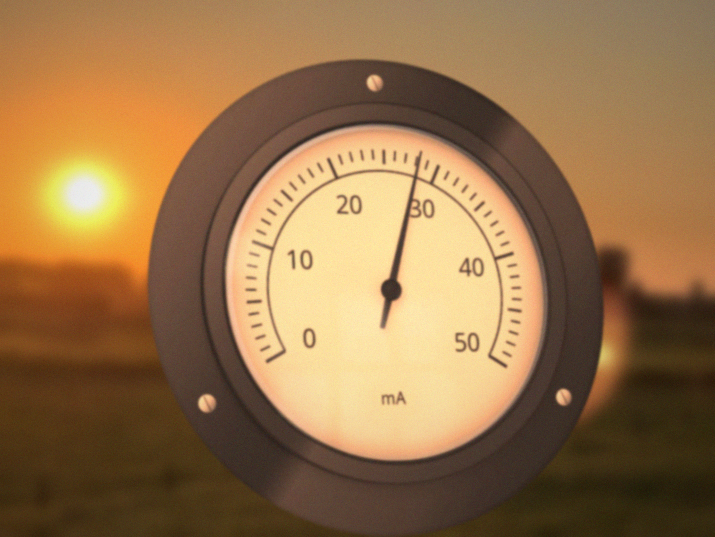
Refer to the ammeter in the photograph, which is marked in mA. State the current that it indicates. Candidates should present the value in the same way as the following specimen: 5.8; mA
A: 28; mA
